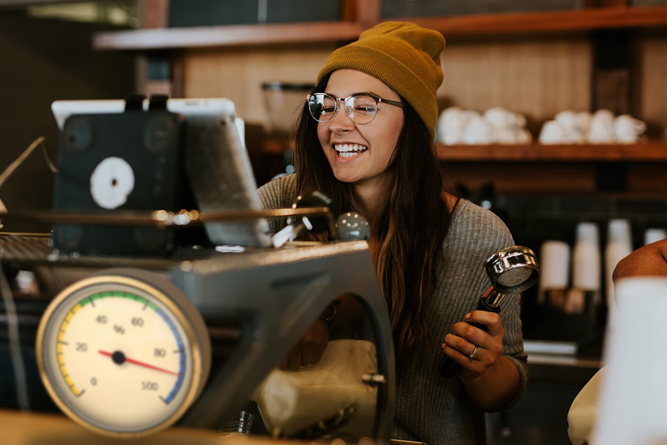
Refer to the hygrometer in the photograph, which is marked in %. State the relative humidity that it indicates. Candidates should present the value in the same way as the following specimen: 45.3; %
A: 88; %
